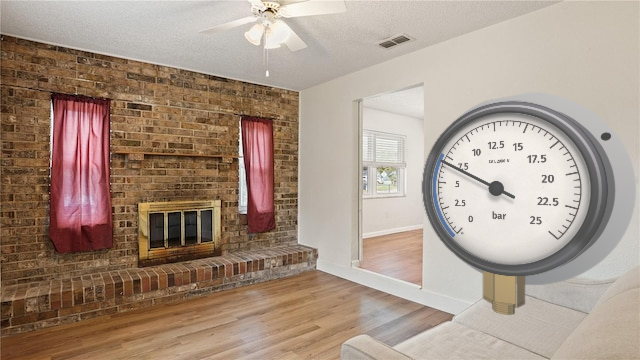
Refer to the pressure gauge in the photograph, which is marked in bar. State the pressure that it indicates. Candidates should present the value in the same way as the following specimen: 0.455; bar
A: 7; bar
